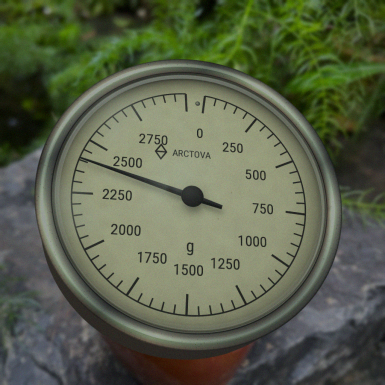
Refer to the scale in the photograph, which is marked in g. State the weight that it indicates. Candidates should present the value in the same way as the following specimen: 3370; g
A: 2400; g
